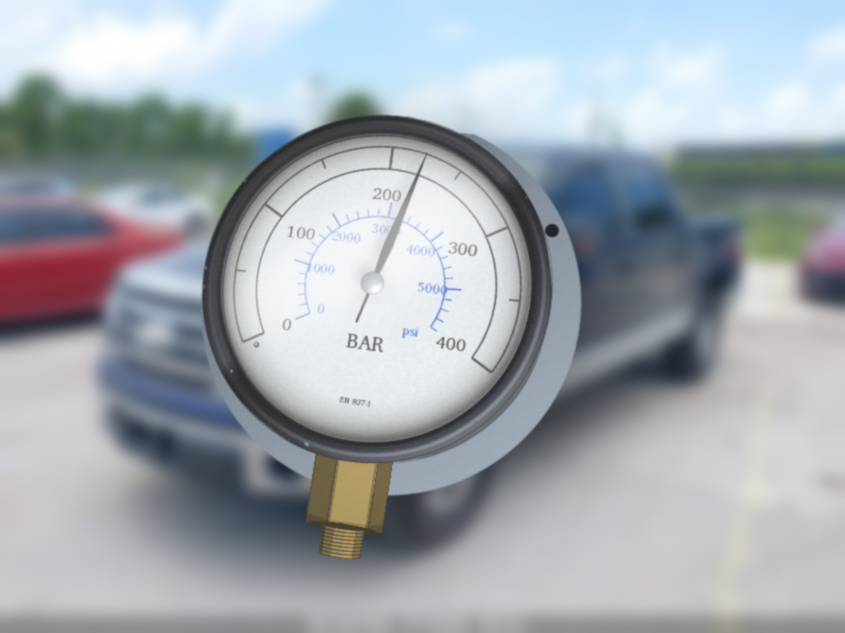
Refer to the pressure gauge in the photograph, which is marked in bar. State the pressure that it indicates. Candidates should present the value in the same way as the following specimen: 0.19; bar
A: 225; bar
